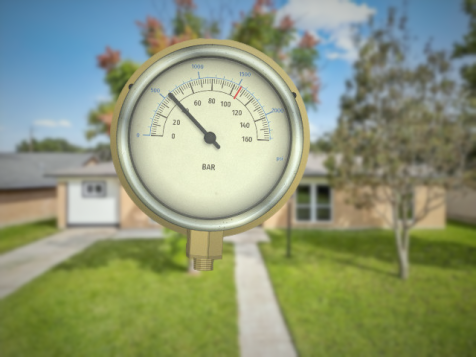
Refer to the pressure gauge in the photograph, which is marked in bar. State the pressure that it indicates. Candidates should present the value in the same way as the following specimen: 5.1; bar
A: 40; bar
